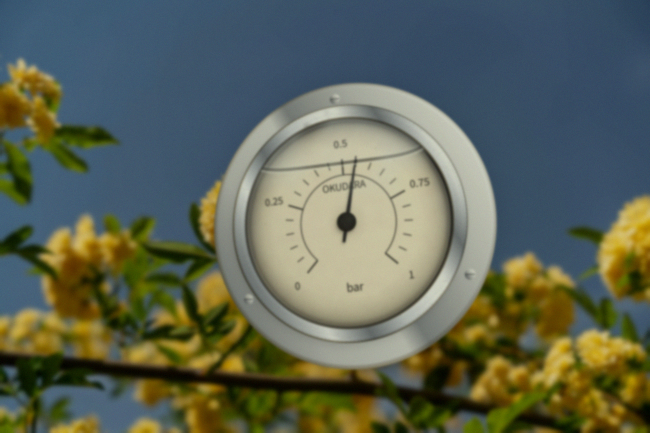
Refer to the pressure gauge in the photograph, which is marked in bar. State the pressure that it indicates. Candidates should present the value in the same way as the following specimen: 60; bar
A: 0.55; bar
